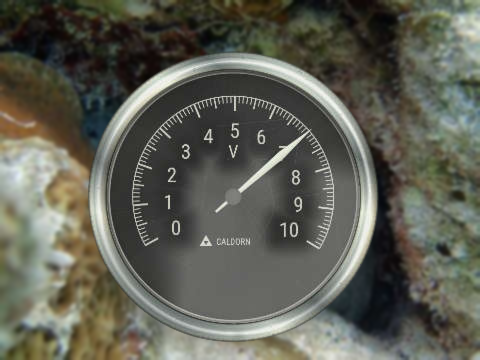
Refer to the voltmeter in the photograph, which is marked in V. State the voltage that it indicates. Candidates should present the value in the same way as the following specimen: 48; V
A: 7; V
